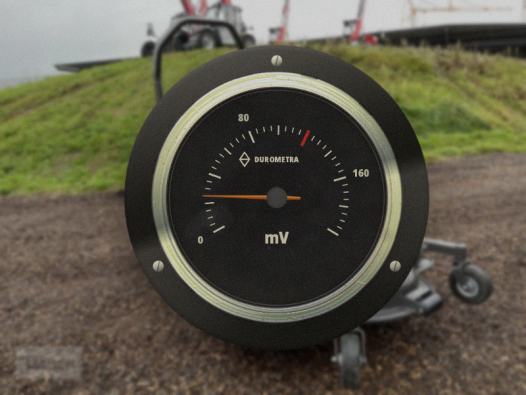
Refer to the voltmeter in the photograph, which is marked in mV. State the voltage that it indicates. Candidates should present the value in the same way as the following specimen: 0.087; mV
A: 25; mV
